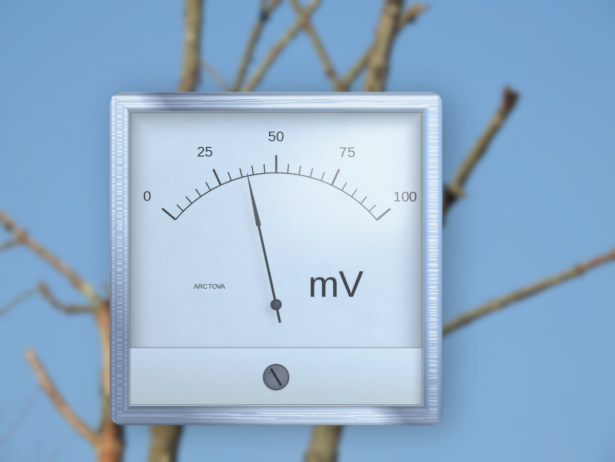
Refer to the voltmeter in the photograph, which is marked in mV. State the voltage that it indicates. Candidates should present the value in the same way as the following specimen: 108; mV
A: 37.5; mV
